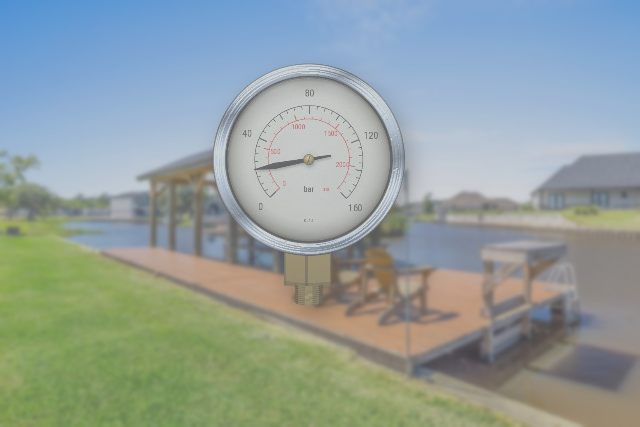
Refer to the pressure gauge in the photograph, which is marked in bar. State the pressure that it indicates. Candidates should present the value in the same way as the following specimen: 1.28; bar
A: 20; bar
